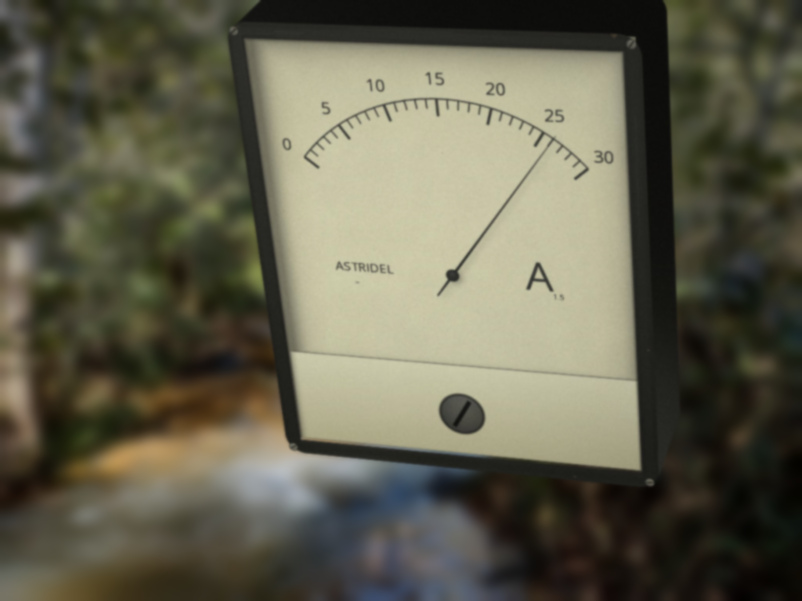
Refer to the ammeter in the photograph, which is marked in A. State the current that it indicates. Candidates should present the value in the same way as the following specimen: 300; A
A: 26; A
